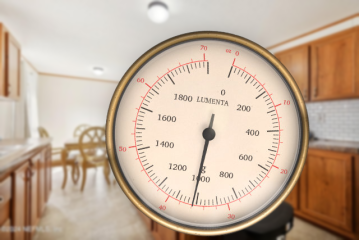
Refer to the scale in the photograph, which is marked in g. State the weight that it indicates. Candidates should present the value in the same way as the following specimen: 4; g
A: 1020; g
